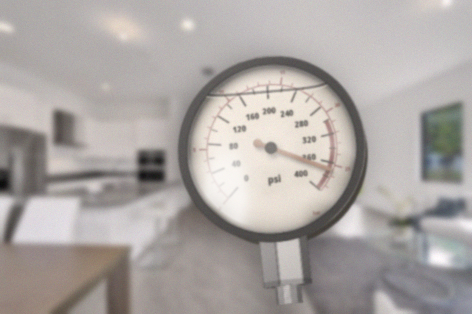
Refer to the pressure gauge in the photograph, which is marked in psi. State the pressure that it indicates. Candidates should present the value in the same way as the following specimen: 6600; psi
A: 370; psi
